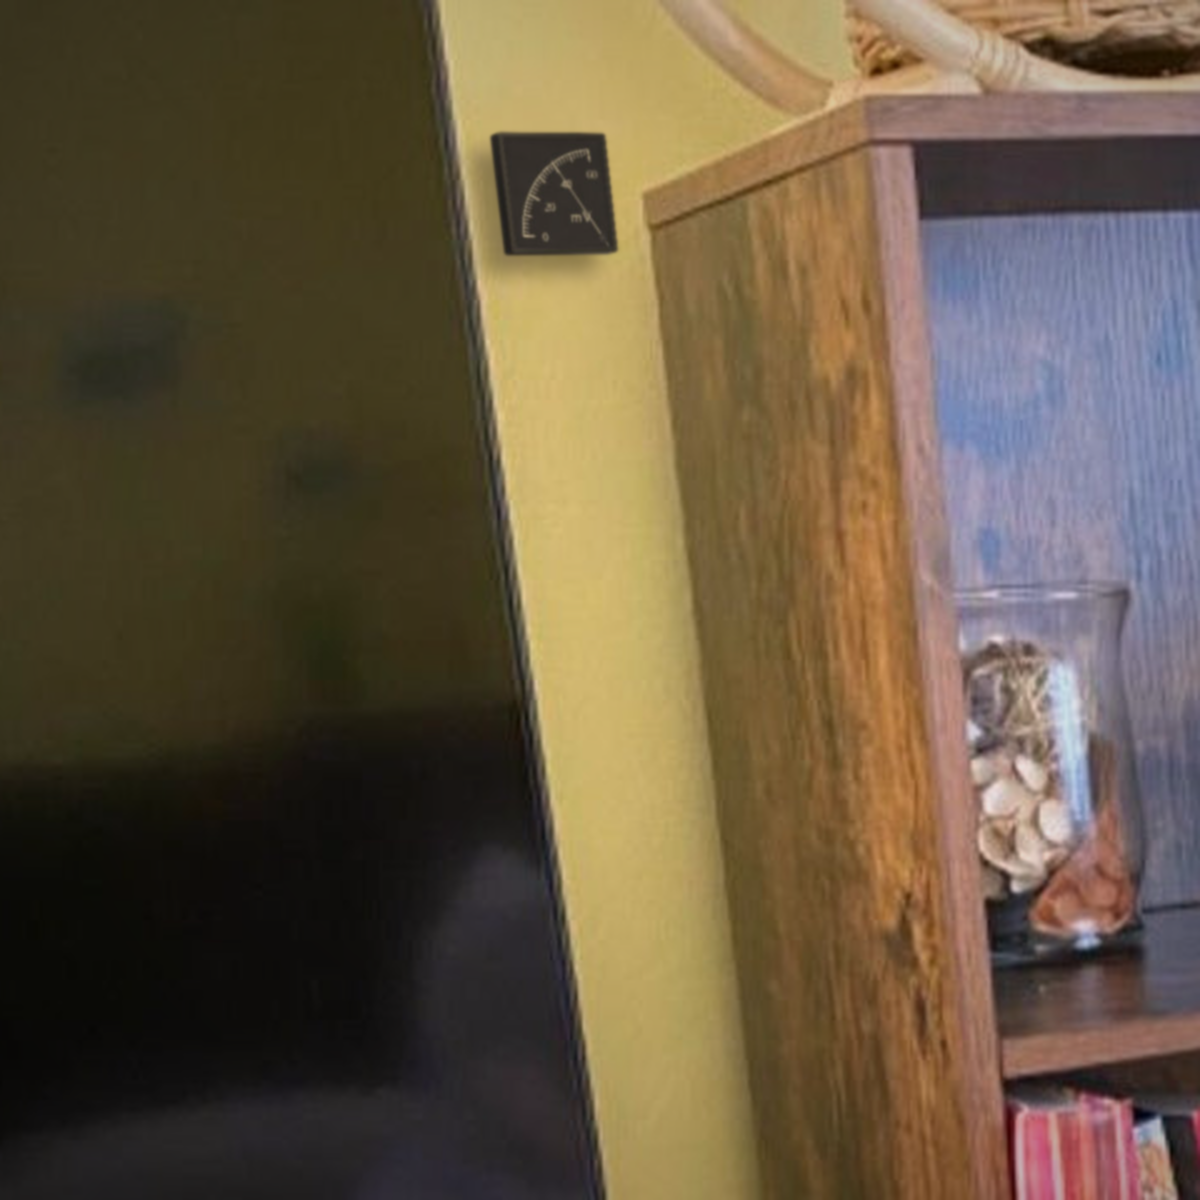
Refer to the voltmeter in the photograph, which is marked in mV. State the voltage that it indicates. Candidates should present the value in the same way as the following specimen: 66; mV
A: 40; mV
